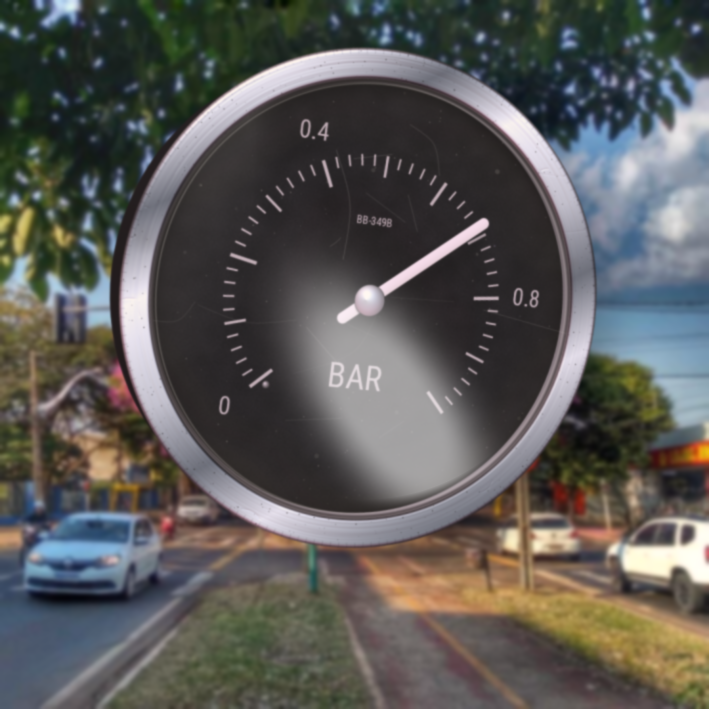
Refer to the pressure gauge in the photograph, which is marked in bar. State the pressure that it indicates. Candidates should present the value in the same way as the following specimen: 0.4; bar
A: 0.68; bar
